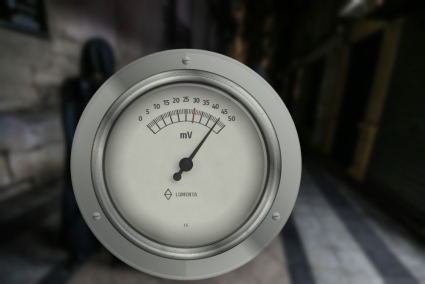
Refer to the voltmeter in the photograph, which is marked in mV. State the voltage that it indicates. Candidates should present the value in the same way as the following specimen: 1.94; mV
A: 45; mV
